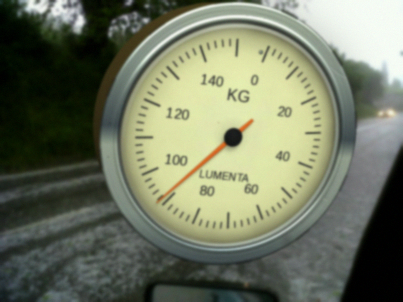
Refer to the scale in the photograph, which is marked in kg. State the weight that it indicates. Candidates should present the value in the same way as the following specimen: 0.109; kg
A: 92; kg
